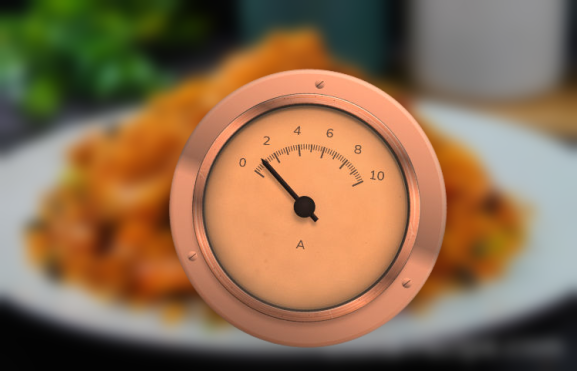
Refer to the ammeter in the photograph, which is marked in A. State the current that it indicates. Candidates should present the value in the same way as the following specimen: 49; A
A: 1; A
